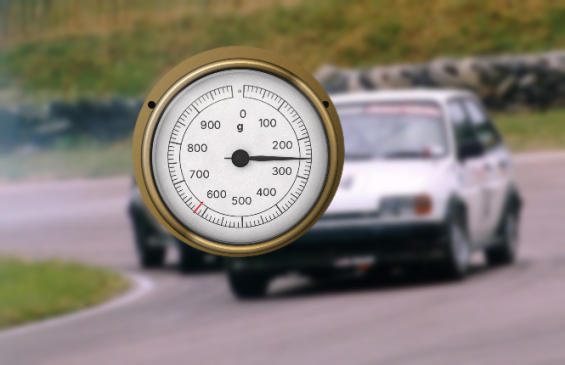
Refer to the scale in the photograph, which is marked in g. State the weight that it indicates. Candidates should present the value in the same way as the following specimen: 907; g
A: 250; g
